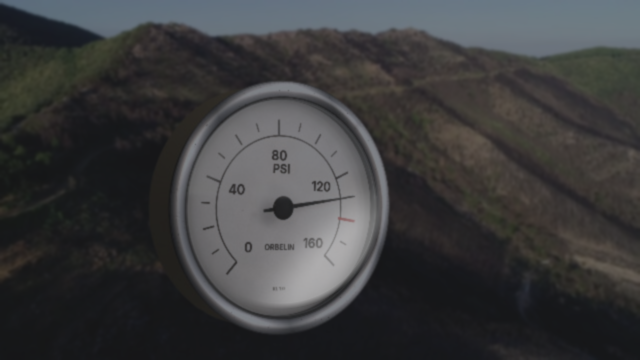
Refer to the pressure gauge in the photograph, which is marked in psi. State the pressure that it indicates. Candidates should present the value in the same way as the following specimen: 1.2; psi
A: 130; psi
